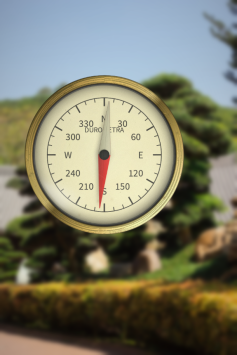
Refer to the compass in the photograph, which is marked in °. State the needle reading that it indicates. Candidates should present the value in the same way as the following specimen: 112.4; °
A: 185; °
